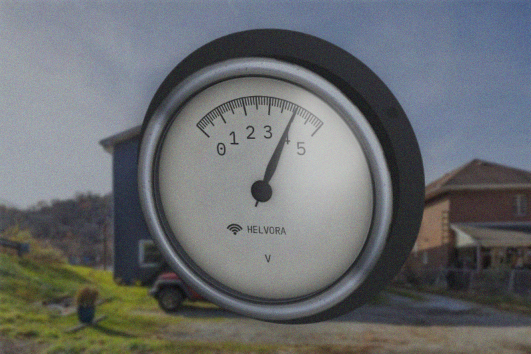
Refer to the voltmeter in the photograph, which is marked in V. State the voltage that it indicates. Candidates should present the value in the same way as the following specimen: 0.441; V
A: 4; V
